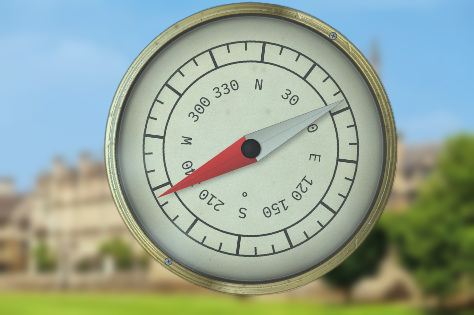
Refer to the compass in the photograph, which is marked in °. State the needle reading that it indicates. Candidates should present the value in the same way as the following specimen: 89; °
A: 235; °
